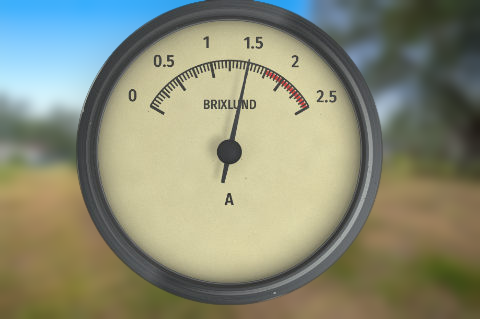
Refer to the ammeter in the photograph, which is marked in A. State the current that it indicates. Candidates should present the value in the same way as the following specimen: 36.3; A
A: 1.5; A
